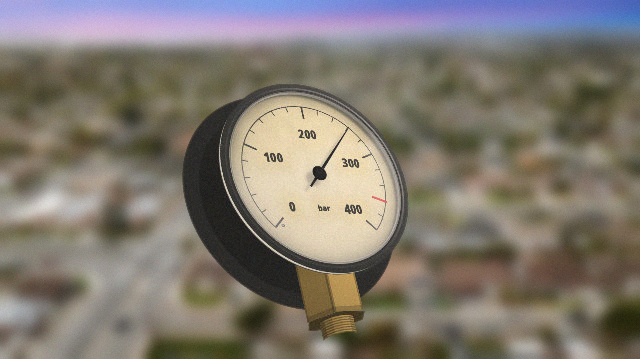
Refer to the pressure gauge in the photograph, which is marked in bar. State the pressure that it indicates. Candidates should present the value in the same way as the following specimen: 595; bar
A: 260; bar
